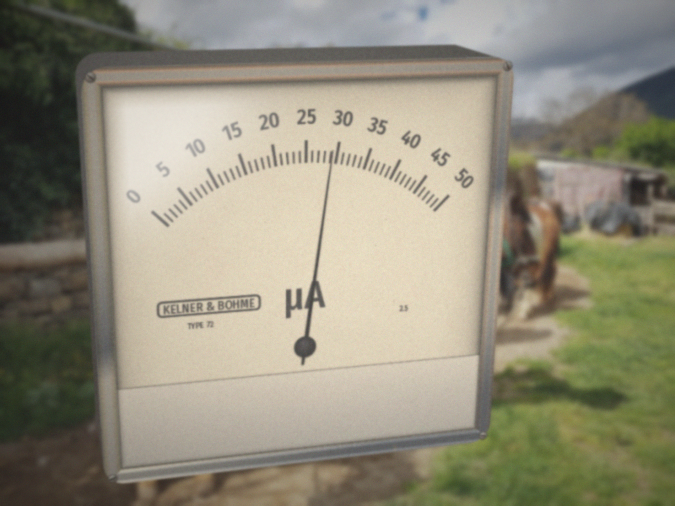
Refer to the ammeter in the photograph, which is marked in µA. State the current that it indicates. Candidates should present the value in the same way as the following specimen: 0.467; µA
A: 29; µA
